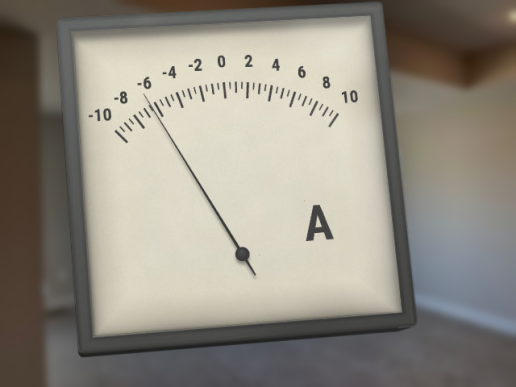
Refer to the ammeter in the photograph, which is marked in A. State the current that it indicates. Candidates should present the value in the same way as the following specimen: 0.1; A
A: -6.5; A
